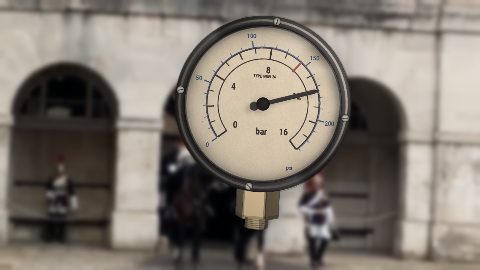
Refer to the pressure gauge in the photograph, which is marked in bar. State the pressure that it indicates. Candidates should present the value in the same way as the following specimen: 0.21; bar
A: 12; bar
